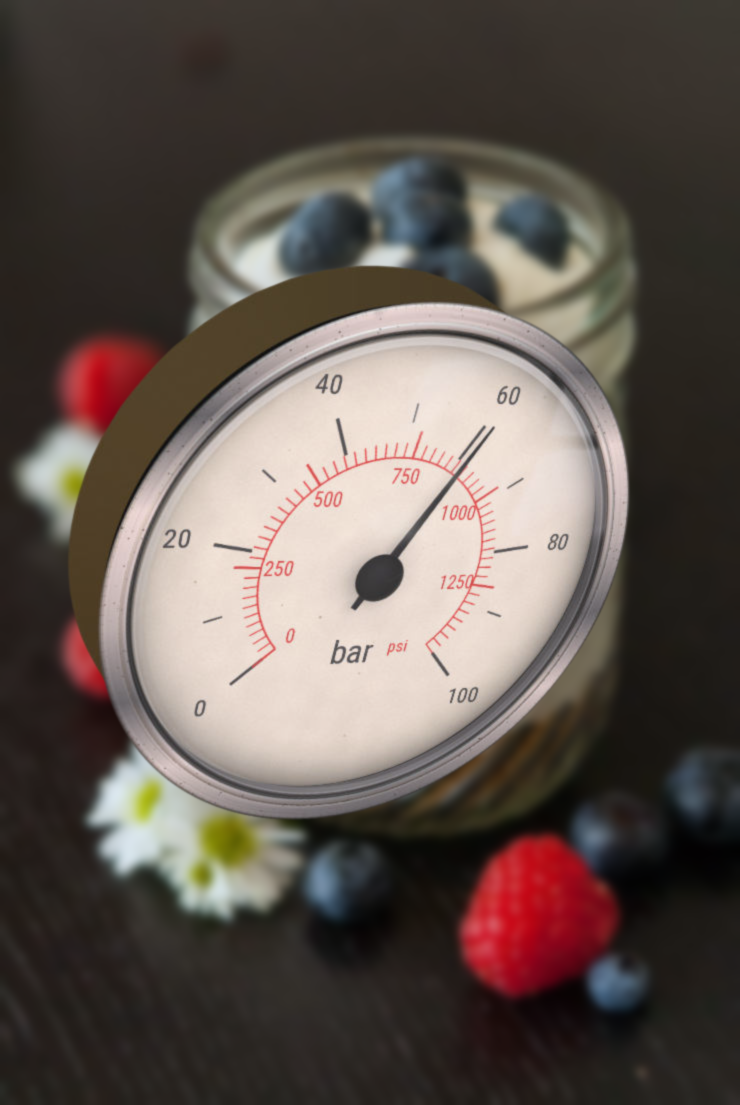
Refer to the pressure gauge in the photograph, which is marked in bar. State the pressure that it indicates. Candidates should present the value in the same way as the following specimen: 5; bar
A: 60; bar
